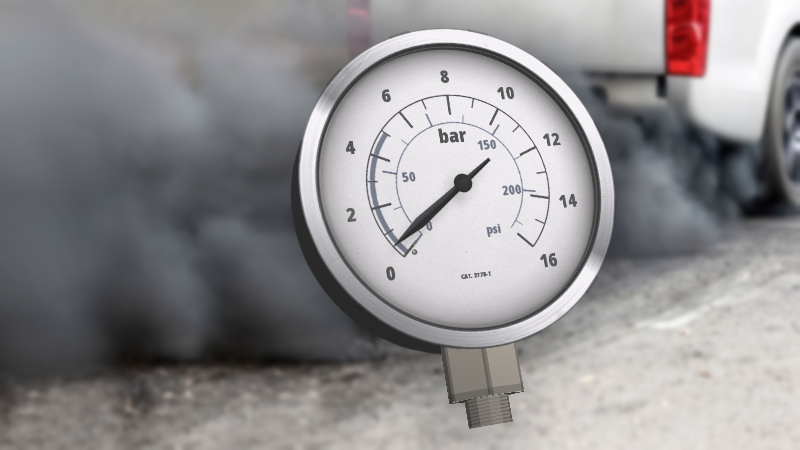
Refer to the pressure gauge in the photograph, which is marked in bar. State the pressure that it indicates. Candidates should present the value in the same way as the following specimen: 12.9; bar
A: 0.5; bar
